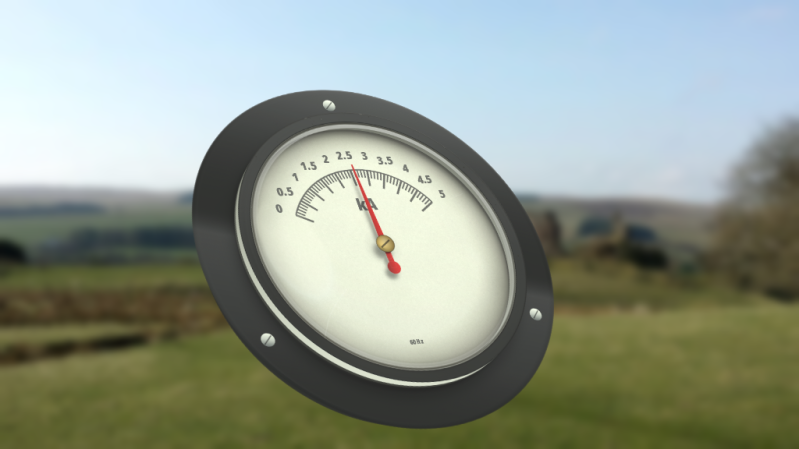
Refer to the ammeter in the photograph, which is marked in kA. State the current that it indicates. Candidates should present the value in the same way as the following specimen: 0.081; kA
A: 2.5; kA
